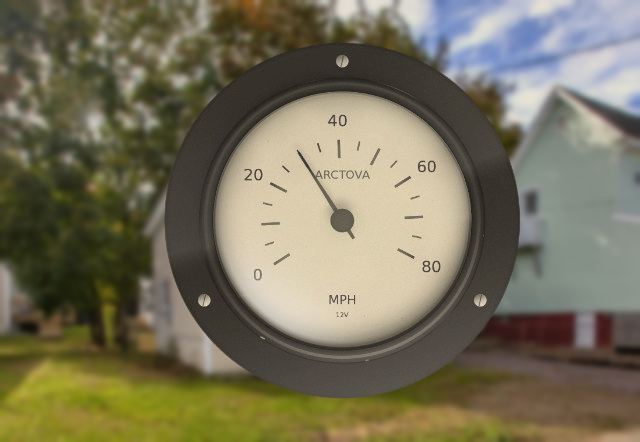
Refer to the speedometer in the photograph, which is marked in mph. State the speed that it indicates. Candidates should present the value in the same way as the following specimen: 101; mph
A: 30; mph
